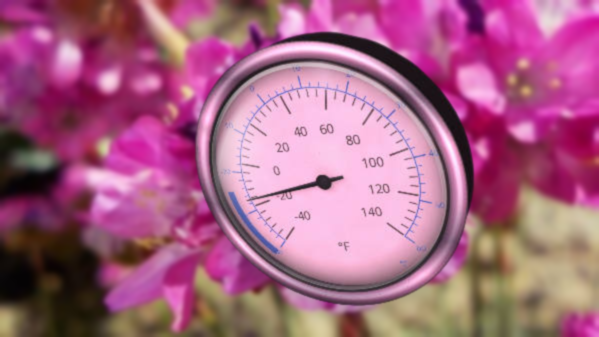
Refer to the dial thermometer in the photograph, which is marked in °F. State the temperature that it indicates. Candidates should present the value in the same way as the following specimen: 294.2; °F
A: -16; °F
